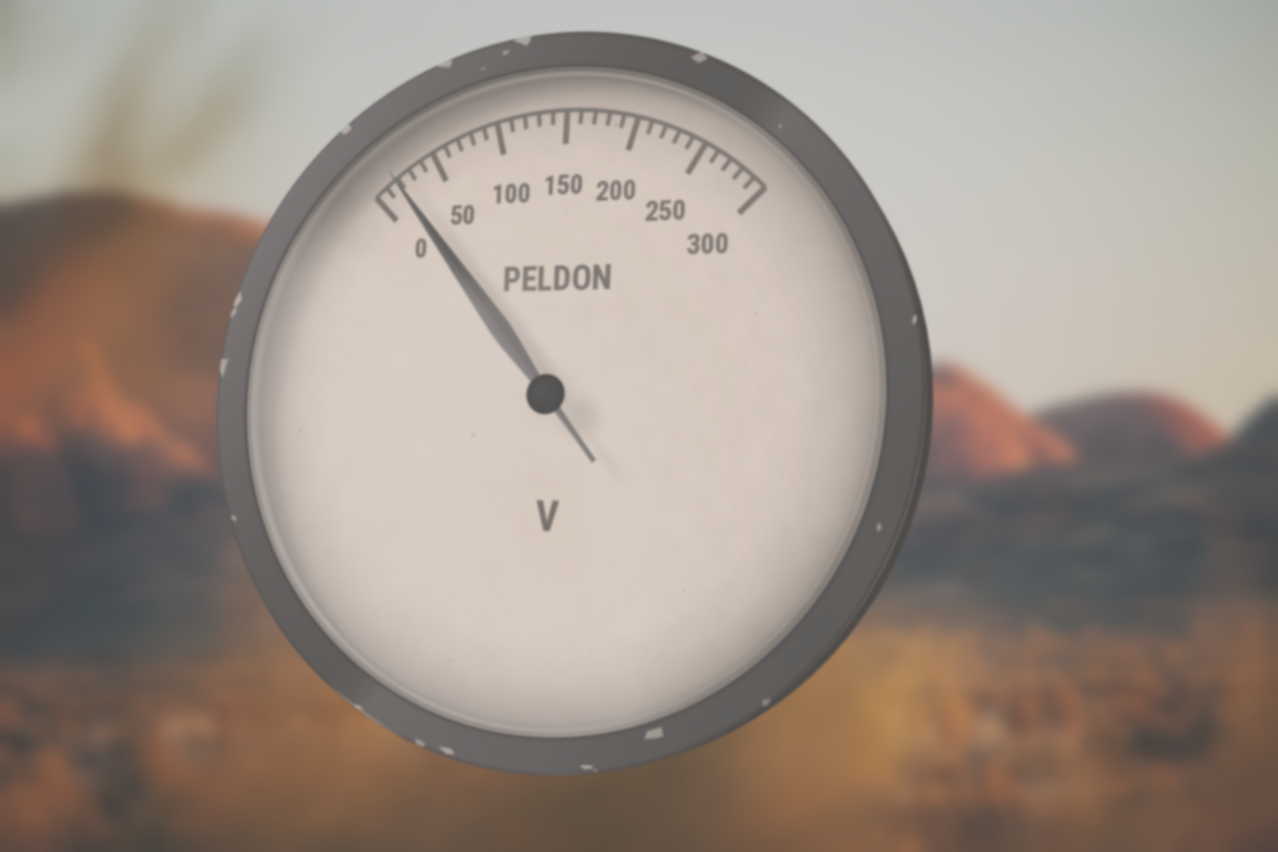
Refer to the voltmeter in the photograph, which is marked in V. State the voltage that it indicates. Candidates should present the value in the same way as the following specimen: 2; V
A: 20; V
